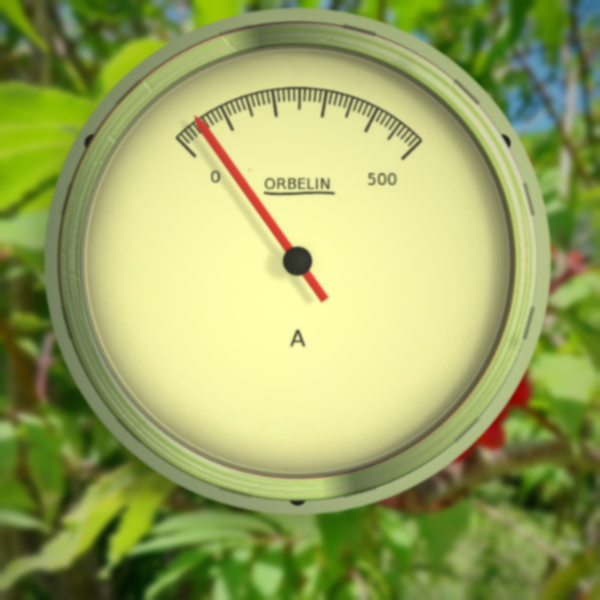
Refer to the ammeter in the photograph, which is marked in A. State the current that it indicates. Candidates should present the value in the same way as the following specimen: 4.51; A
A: 50; A
